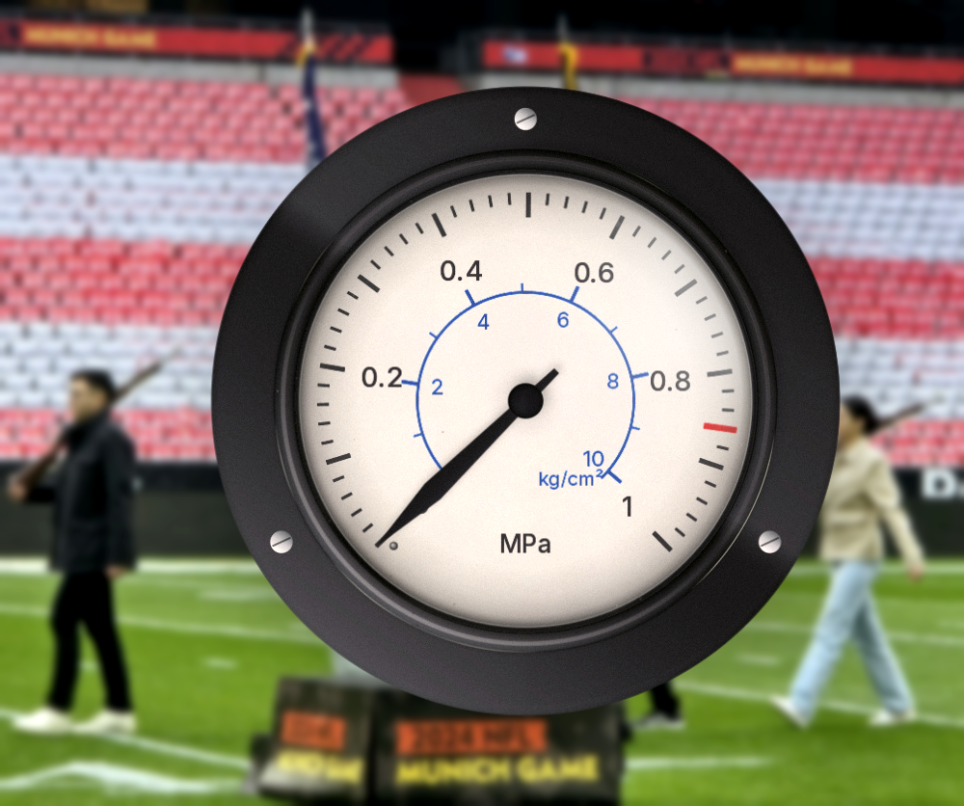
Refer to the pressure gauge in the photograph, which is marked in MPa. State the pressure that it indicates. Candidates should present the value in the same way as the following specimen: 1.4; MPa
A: 0; MPa
